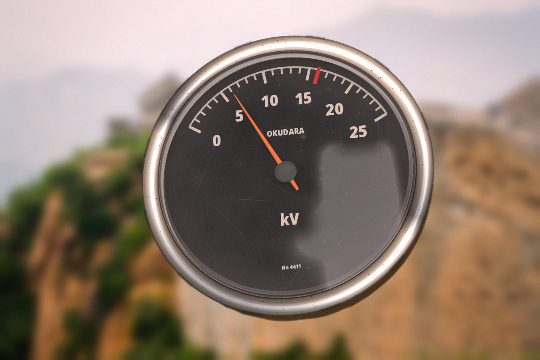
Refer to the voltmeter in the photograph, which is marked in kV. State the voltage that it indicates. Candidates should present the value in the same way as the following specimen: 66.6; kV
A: 6; kV
